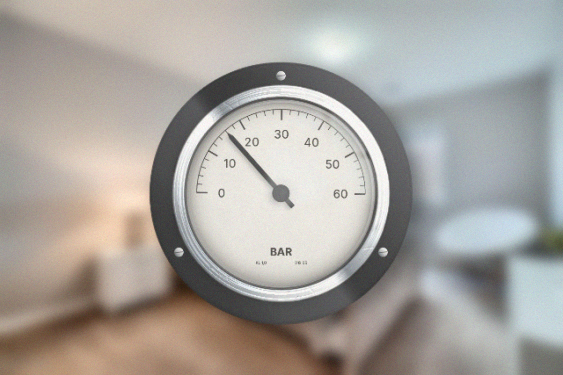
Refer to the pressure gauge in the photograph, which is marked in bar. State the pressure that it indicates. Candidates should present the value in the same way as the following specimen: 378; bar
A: 16; bar
